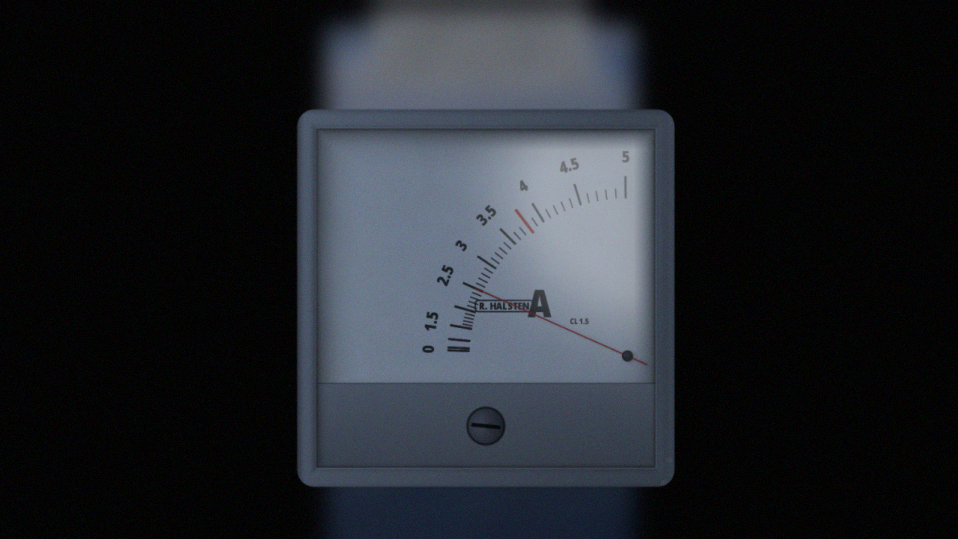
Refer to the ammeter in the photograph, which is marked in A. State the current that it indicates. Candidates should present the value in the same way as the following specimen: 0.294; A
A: 2.5; A
